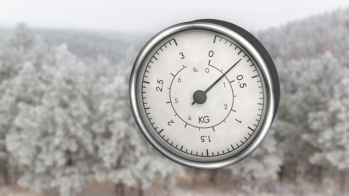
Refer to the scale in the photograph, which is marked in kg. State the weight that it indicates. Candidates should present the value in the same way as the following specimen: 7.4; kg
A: 0.3; kg
